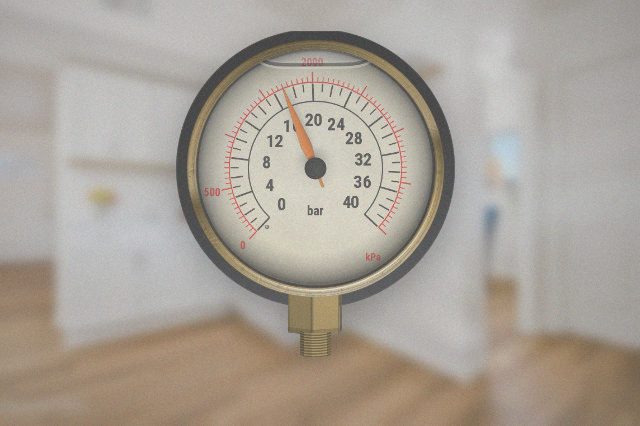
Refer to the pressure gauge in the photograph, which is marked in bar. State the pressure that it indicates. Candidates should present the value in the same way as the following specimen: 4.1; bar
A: 17; bar
